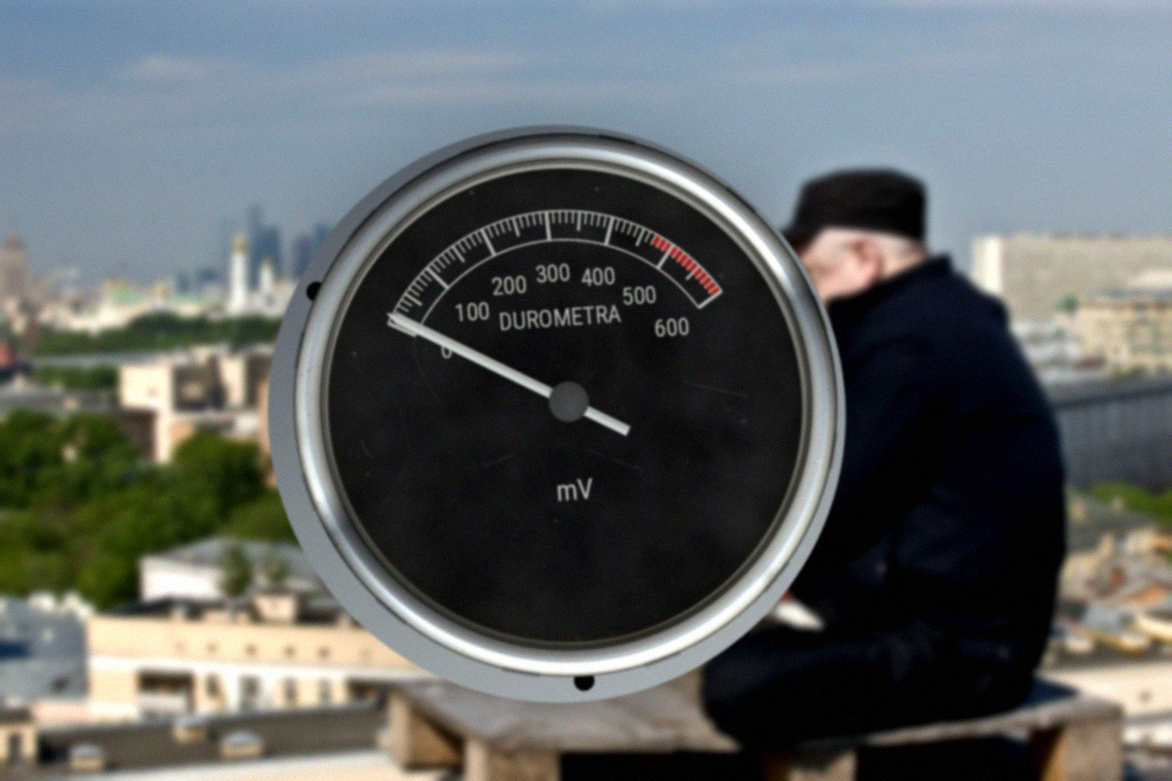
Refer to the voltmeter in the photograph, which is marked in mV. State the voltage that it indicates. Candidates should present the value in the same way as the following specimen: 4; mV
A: 10; mV
